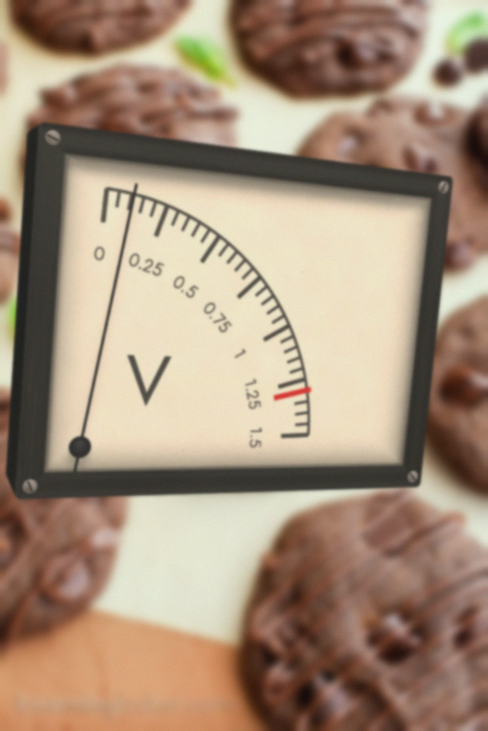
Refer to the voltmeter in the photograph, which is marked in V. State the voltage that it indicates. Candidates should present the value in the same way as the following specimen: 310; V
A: 0.1; V
